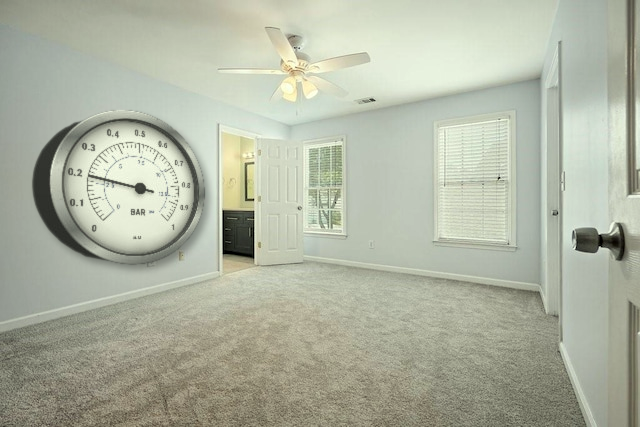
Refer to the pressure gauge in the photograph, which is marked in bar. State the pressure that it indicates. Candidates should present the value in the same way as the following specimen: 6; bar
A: 0.2; bar
